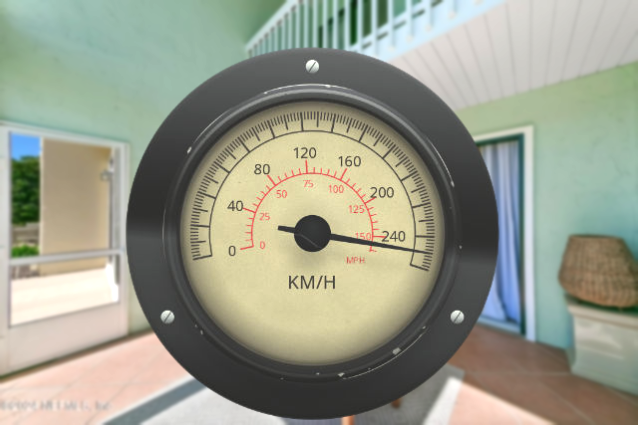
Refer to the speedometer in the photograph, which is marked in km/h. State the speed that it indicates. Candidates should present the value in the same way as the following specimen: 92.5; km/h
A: 250; km/h
